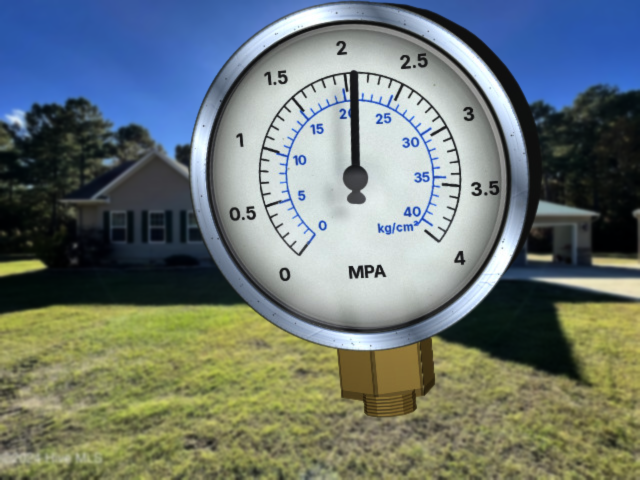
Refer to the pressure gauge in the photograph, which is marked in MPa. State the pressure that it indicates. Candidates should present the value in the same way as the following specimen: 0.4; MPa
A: 2.1; MPa
